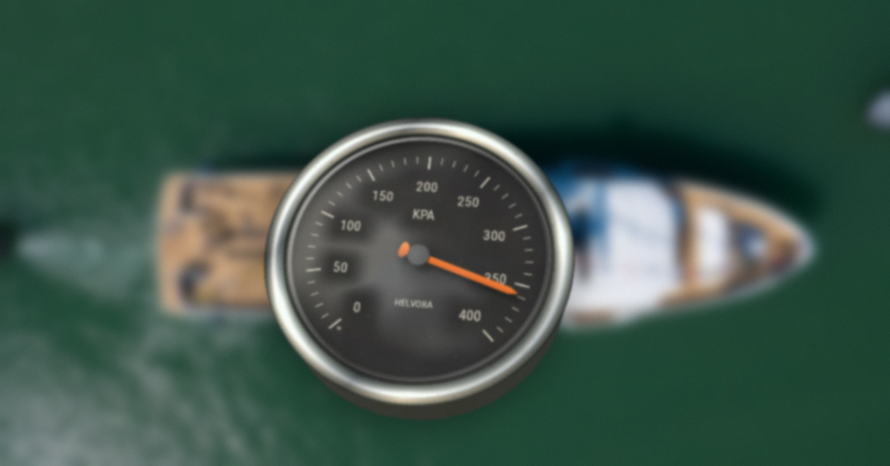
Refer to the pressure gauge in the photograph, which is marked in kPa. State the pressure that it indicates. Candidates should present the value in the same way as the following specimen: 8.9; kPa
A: 360; kPa
